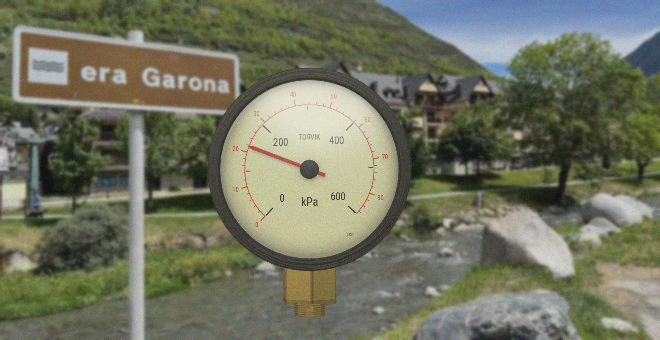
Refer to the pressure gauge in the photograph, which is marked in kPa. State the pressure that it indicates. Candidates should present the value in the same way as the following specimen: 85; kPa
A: 150; kPa
